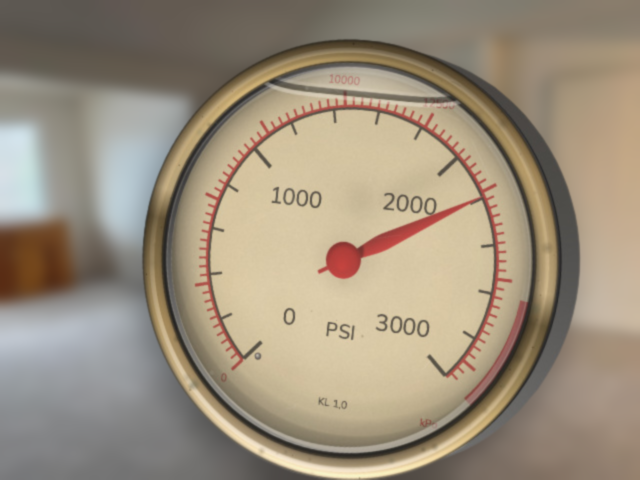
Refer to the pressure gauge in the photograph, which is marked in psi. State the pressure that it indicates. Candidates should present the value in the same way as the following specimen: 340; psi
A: 2200; psi
